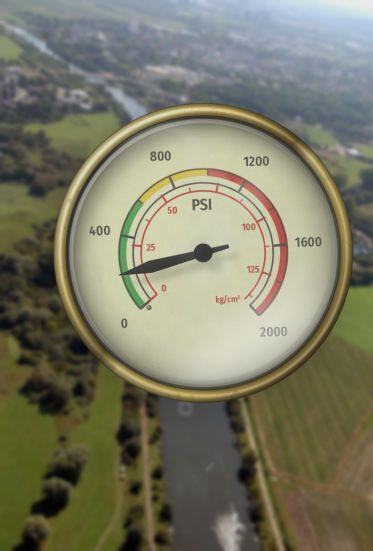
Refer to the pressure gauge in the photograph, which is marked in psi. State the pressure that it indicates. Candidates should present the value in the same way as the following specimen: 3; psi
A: 200; psi
